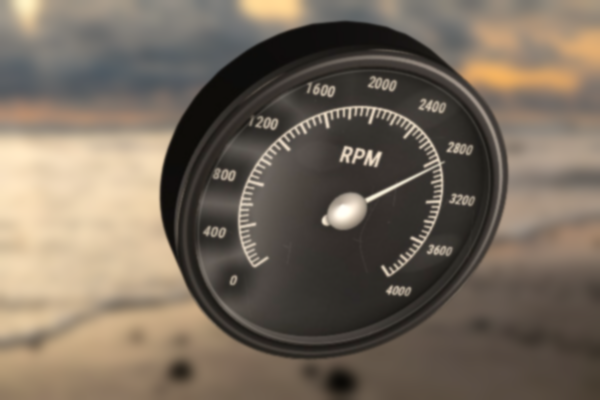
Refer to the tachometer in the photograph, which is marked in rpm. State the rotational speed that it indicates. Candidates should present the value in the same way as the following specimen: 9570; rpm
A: 2800; rpm
